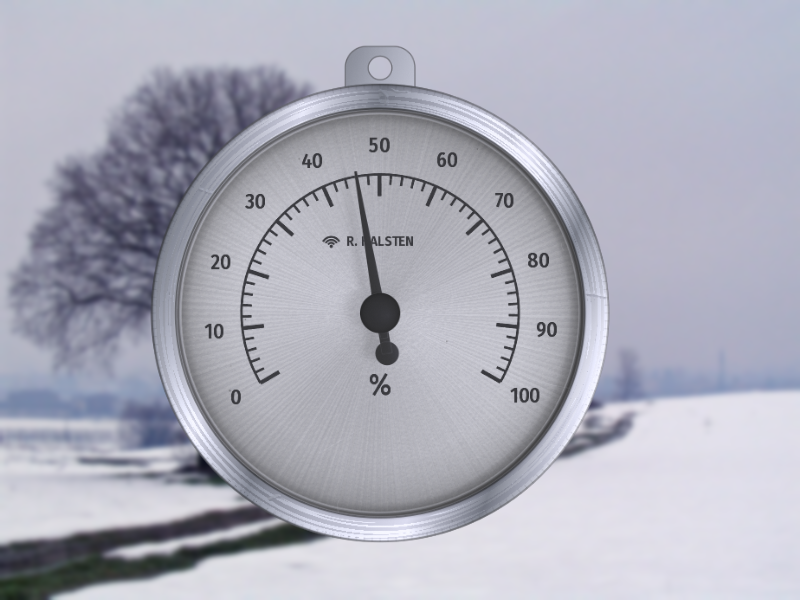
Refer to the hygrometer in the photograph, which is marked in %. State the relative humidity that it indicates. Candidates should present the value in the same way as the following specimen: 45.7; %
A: 46; %
